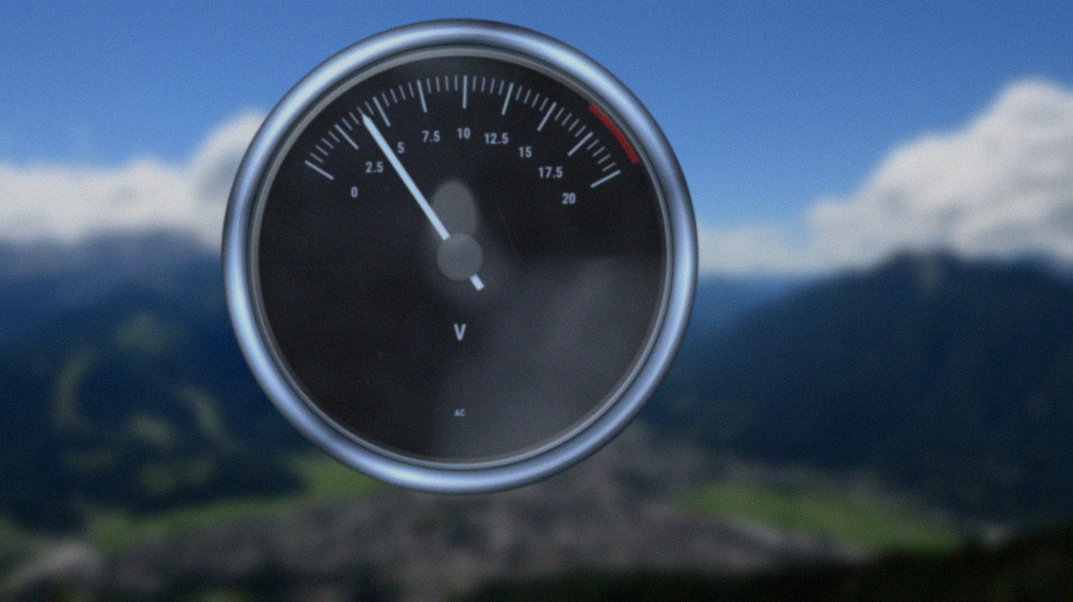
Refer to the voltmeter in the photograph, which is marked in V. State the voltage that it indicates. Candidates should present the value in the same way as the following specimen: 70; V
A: 4; V
